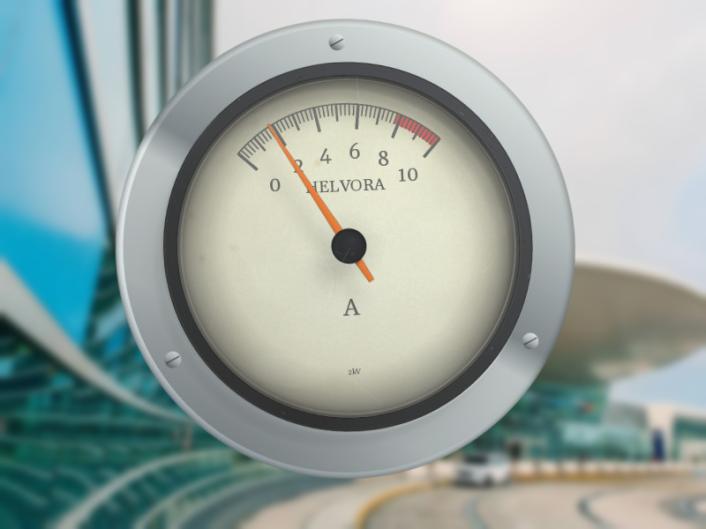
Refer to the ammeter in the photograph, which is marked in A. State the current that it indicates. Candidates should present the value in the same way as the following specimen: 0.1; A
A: 1.8; A
